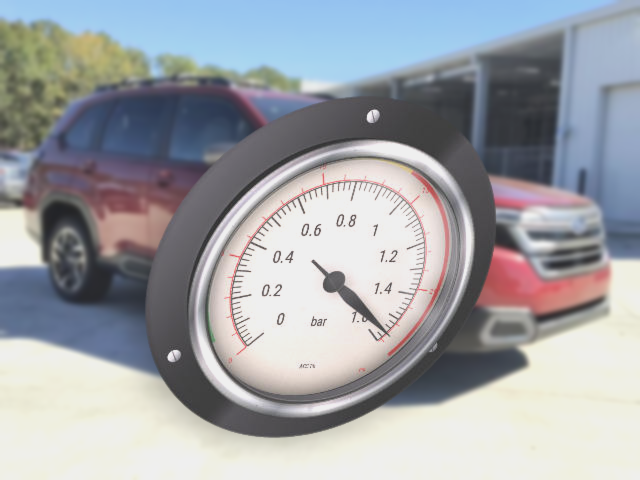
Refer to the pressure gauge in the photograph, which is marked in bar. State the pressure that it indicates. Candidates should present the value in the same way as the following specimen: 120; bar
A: 1.56; bar
